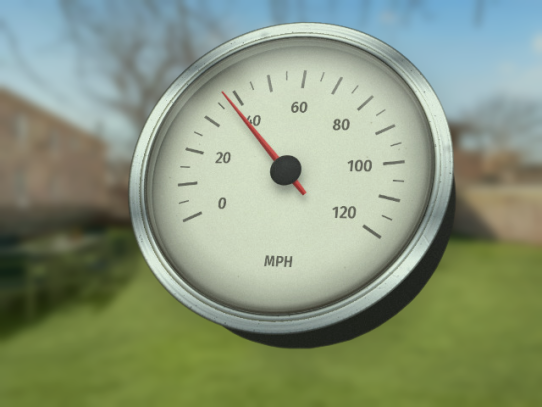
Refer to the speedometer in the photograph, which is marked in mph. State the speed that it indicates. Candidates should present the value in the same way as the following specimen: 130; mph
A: 37.5; mph
